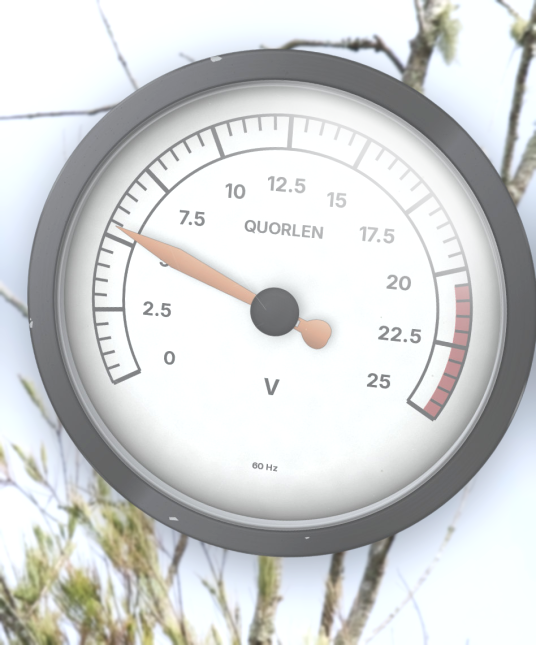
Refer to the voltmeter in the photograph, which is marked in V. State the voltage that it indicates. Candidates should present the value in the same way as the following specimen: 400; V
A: 5.5; V
